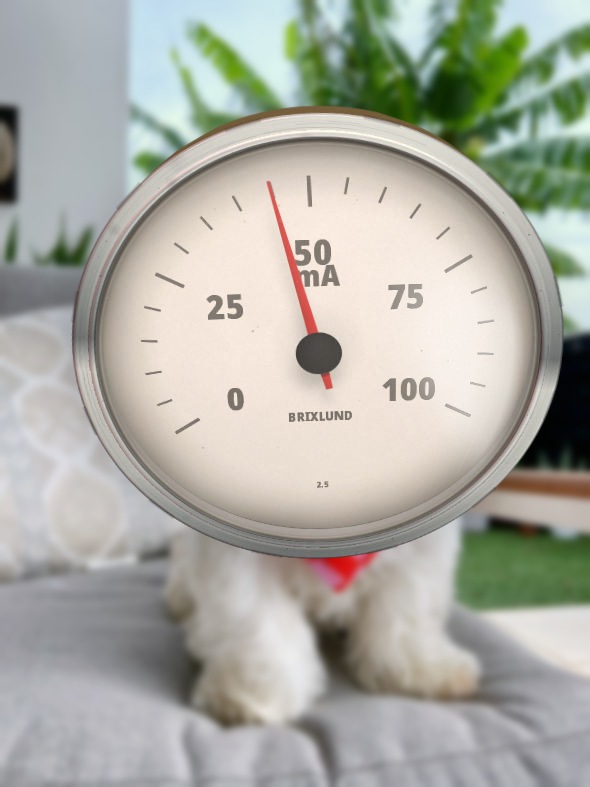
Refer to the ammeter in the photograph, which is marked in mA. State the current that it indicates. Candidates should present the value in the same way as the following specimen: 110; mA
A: 45; mA
